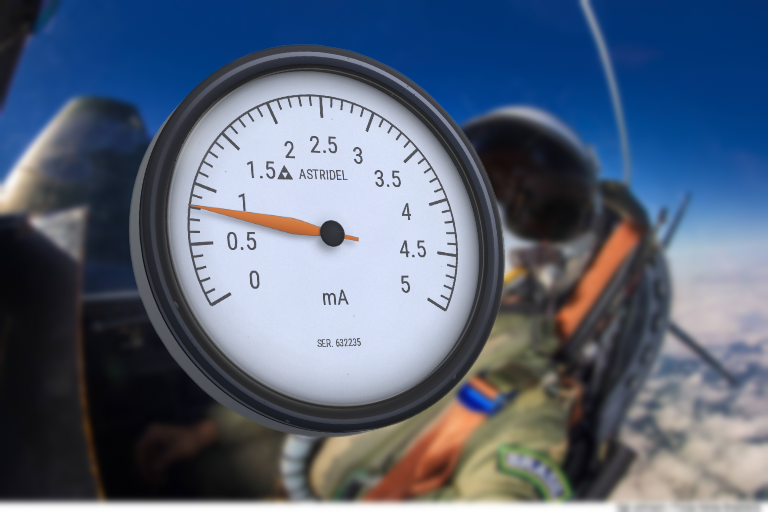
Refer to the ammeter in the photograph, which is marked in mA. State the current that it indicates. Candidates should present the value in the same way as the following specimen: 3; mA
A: 0.8; mA
